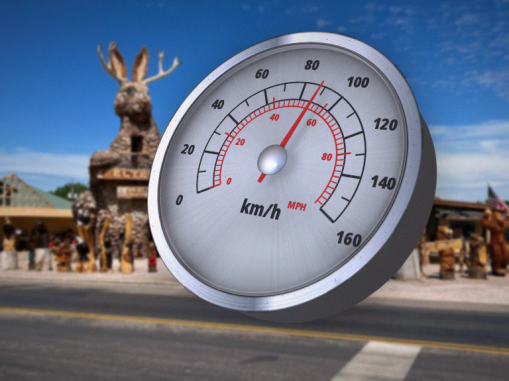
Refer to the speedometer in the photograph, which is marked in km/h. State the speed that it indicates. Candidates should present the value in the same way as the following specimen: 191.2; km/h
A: 90; km/h
